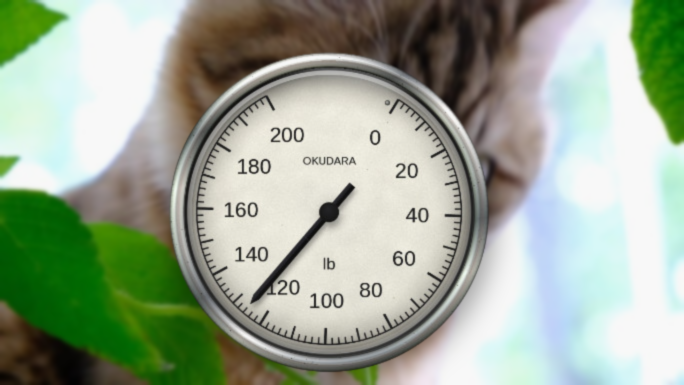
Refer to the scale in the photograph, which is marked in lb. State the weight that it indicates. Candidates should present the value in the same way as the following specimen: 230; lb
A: 126; lb
